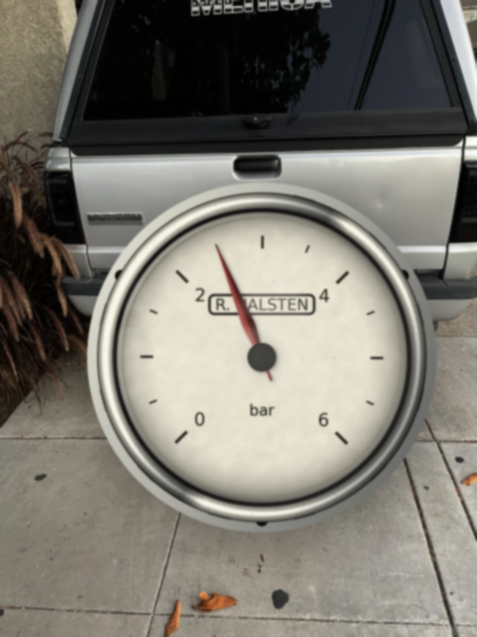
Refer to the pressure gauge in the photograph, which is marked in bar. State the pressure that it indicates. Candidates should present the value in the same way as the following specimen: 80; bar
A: 2.5; bar
